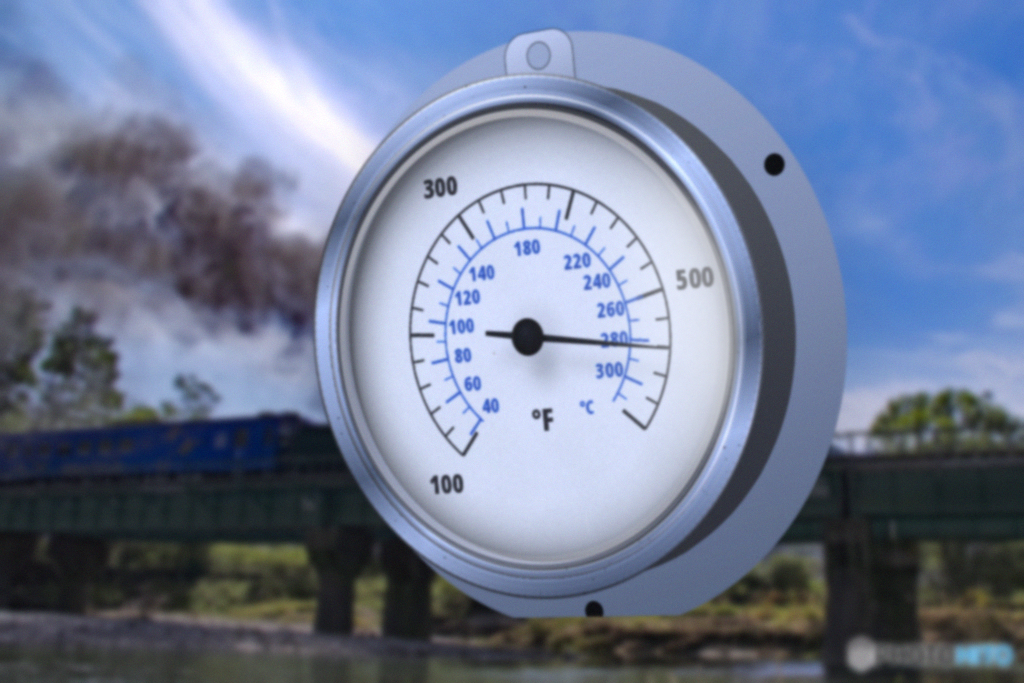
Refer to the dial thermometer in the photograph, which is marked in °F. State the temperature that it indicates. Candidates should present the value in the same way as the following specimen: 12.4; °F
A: 540; °F
